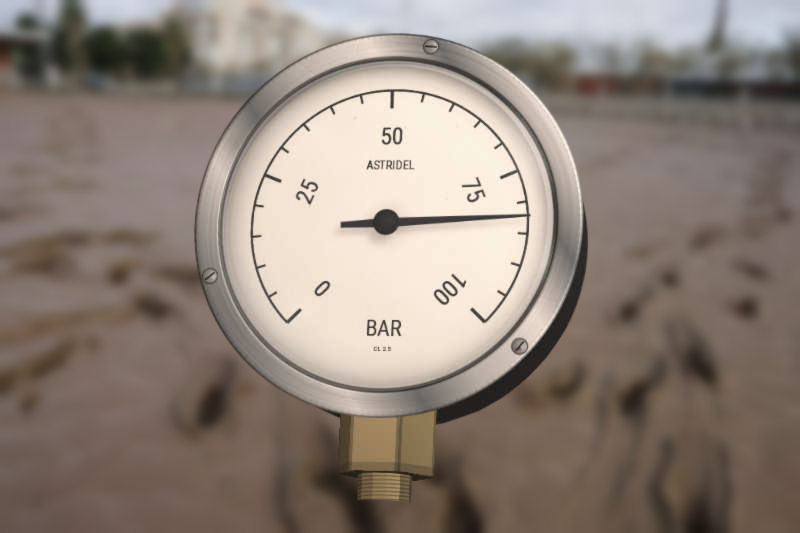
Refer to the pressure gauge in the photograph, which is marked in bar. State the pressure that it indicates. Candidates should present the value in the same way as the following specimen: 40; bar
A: 82.5; bar
